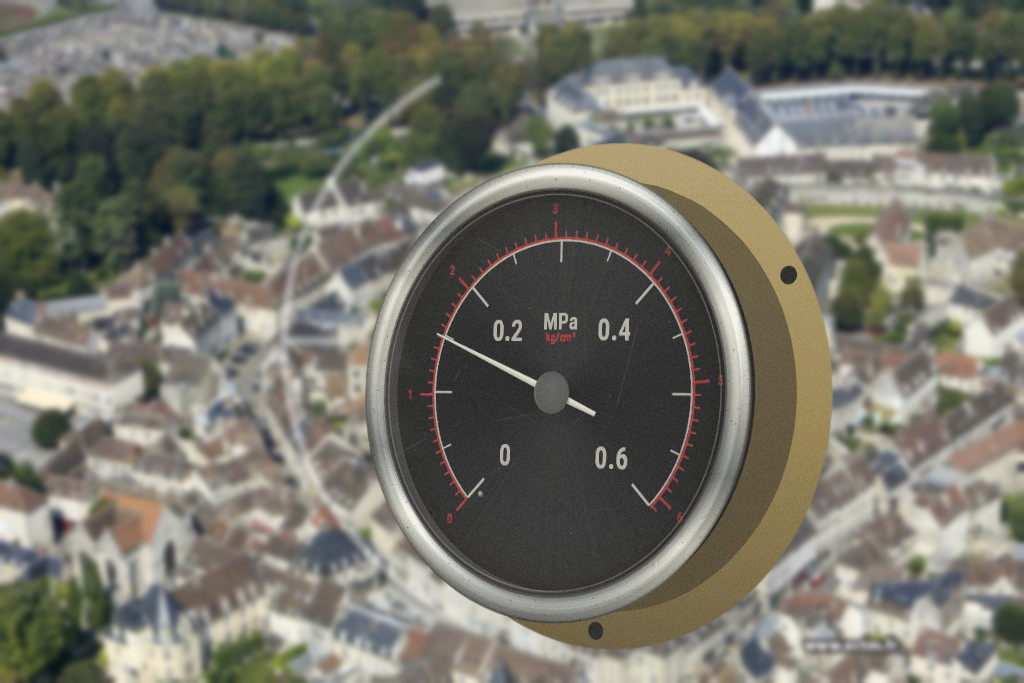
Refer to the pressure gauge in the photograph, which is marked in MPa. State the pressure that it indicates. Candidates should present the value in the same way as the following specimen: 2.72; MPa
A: 0.15; MPa
